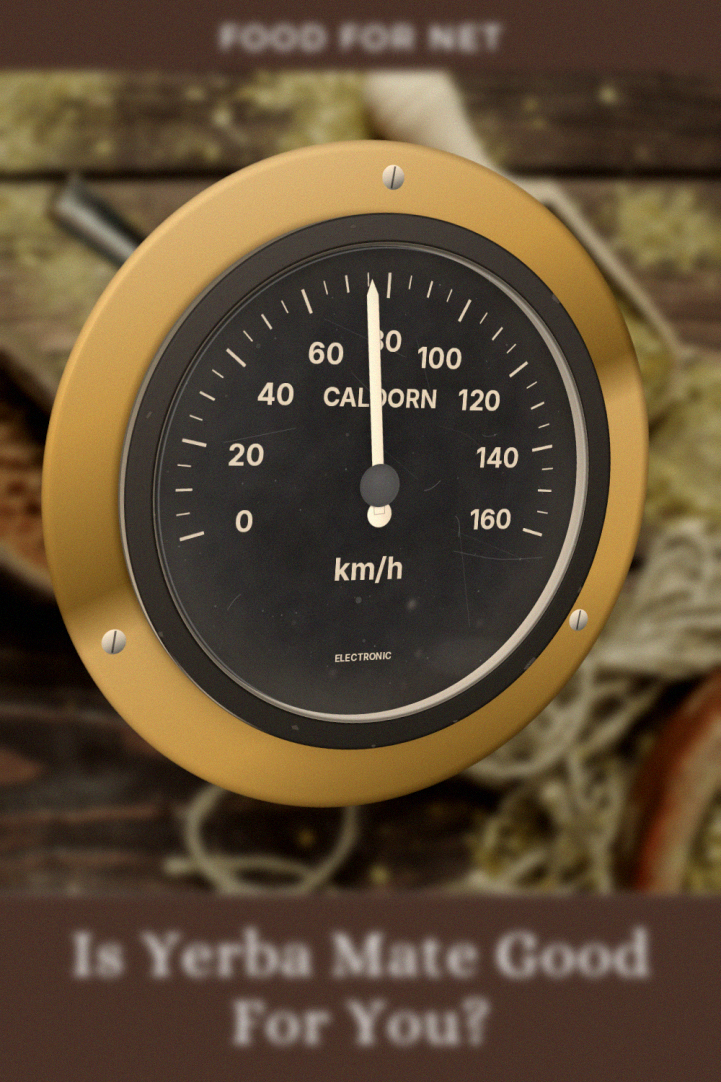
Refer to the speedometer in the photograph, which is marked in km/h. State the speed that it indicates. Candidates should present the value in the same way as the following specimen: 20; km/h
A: 75; km/h
